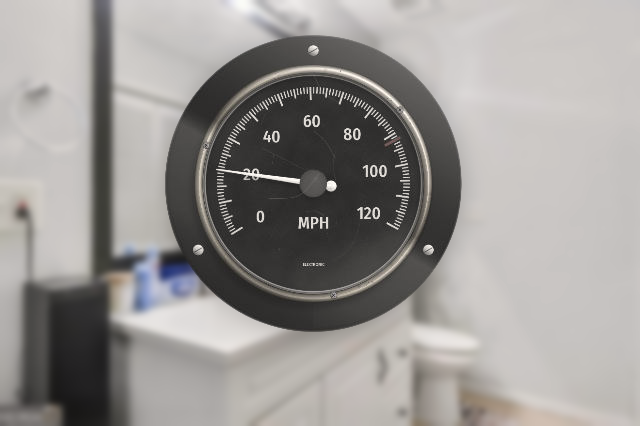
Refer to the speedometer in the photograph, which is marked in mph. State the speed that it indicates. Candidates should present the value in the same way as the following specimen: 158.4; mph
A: 20; mph
